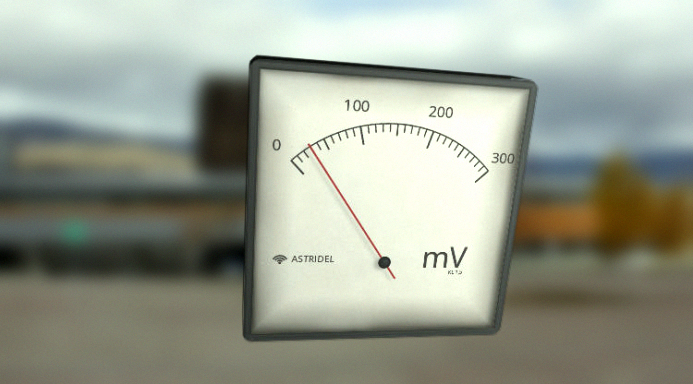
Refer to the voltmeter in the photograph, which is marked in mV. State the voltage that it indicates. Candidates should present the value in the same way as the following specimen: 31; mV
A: 30; mV
